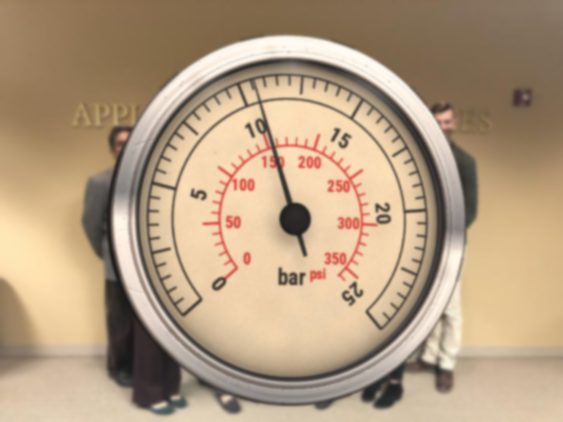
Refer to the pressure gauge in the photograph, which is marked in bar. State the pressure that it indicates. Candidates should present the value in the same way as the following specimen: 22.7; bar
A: 10.5; bar
